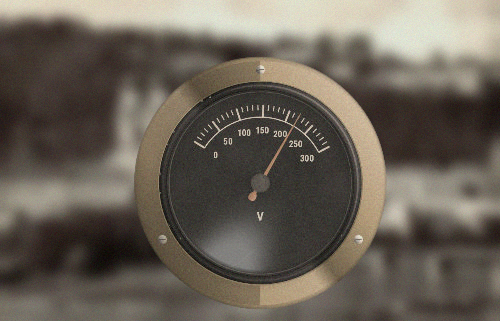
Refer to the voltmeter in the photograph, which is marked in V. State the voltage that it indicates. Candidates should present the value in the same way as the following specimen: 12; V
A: 220; V
